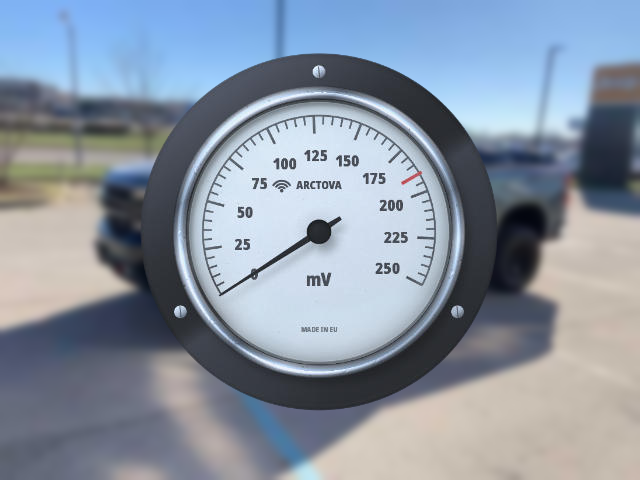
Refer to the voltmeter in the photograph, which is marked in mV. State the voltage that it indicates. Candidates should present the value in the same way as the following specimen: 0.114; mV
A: 0; mV
